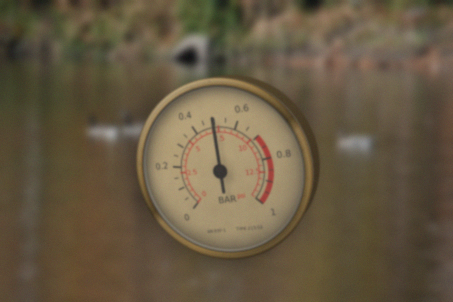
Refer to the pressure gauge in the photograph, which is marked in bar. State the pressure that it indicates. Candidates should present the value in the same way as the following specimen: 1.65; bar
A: 0.5; bar
